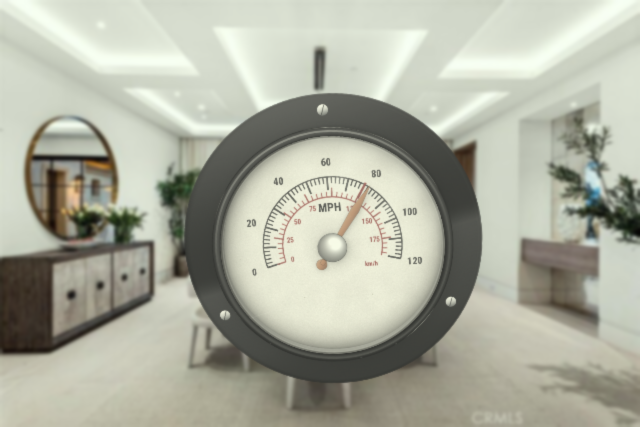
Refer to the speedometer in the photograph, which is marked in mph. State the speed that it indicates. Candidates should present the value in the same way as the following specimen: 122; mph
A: 80; mph
